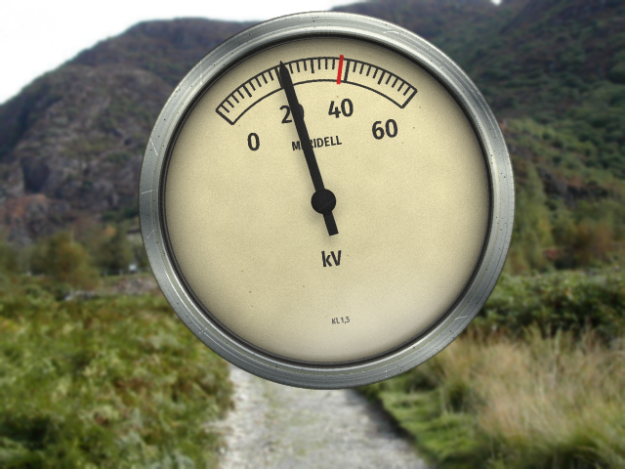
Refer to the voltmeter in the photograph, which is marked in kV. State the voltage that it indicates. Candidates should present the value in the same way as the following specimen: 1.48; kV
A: 22; kV
